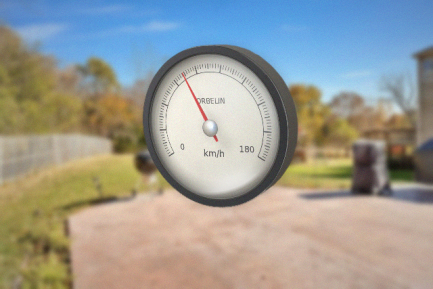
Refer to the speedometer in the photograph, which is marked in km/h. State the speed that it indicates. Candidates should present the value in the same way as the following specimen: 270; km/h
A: 70; km/h
